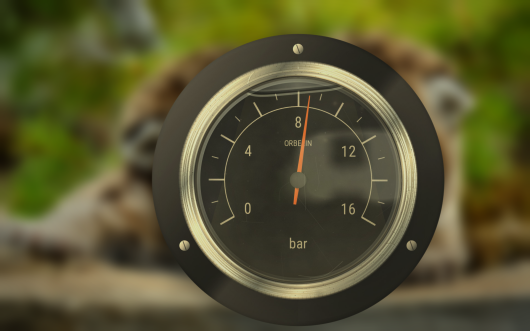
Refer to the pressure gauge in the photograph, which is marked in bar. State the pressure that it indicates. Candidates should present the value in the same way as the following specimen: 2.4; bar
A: 8.5; bar
